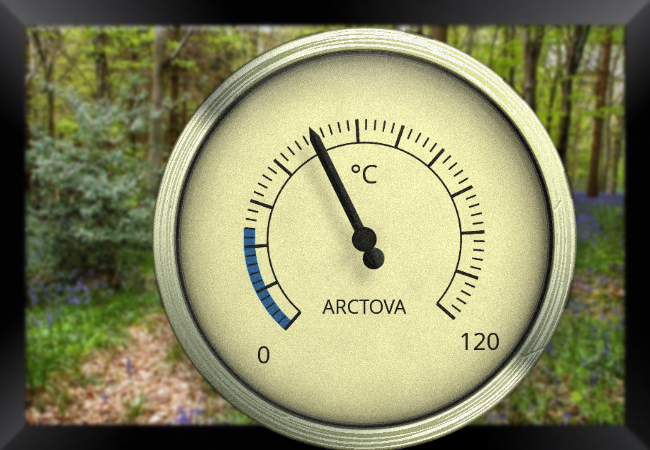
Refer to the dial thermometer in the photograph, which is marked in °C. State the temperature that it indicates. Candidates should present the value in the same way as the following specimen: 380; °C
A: 50; °C
